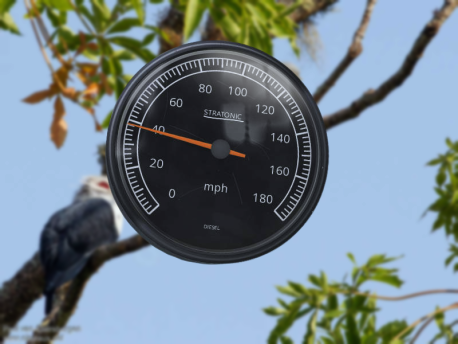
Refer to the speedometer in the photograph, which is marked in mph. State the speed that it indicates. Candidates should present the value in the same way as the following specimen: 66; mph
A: 38; mph
